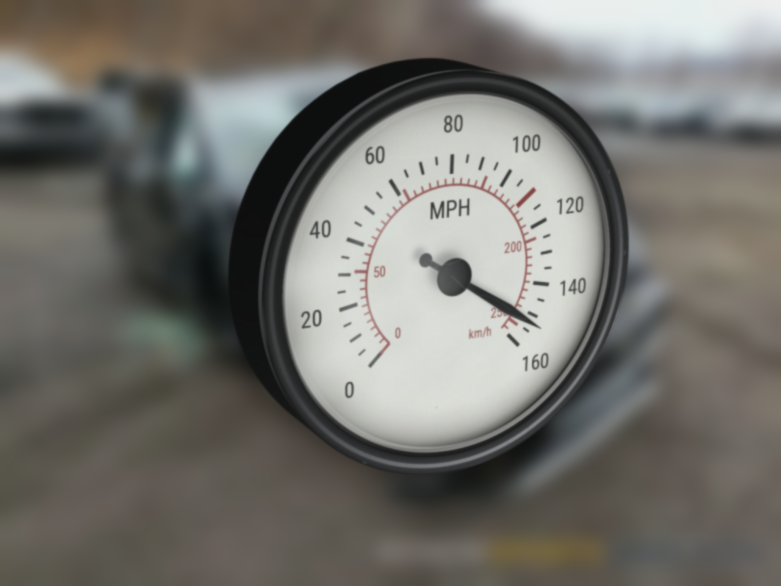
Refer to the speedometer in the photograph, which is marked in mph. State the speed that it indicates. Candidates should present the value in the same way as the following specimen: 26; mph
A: 152.5; mph
